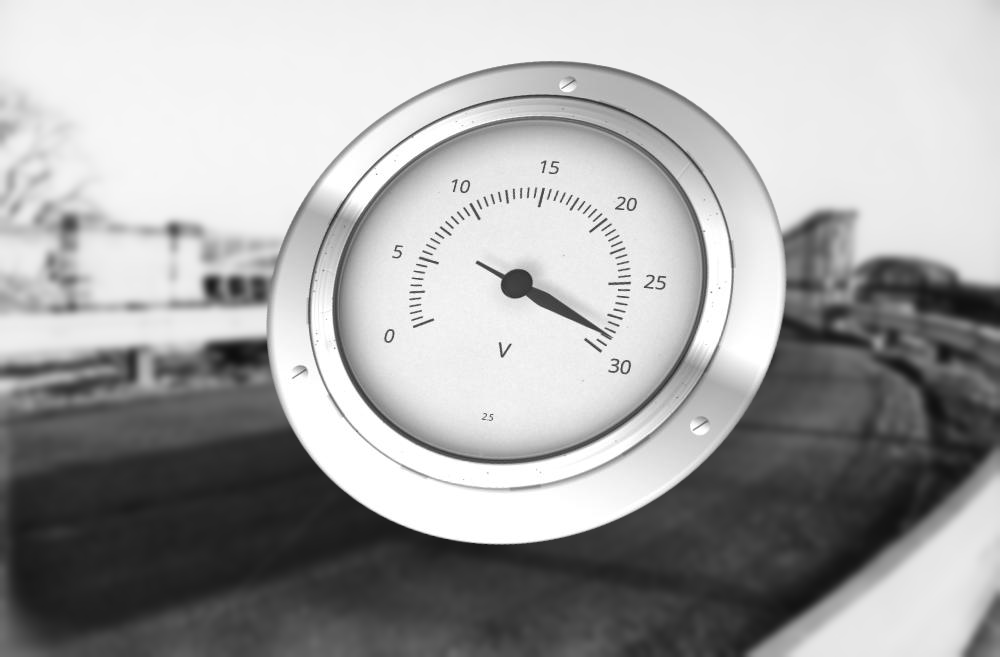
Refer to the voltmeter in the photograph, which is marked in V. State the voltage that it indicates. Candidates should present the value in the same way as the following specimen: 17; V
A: 29; V
